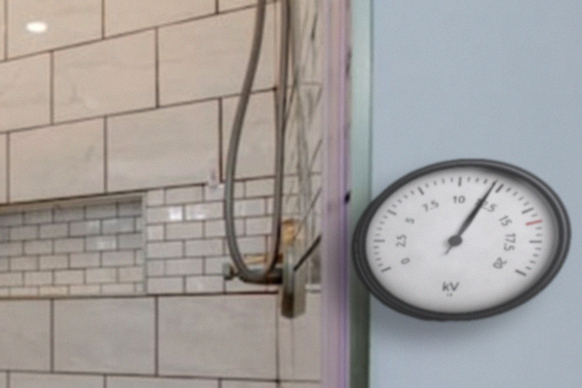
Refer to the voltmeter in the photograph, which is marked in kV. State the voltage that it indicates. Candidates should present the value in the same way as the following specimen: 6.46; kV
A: 12; kV
